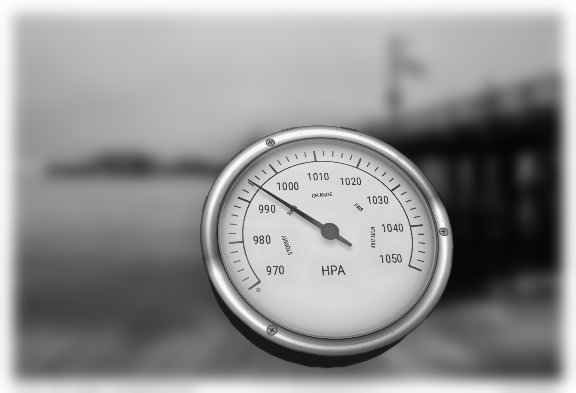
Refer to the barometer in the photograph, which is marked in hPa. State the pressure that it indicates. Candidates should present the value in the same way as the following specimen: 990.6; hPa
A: 994; hPa
